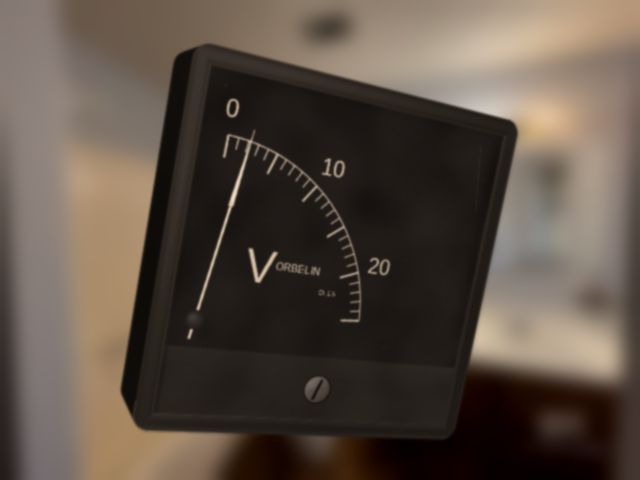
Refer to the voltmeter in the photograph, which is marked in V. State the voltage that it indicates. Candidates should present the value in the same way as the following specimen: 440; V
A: 2; V
